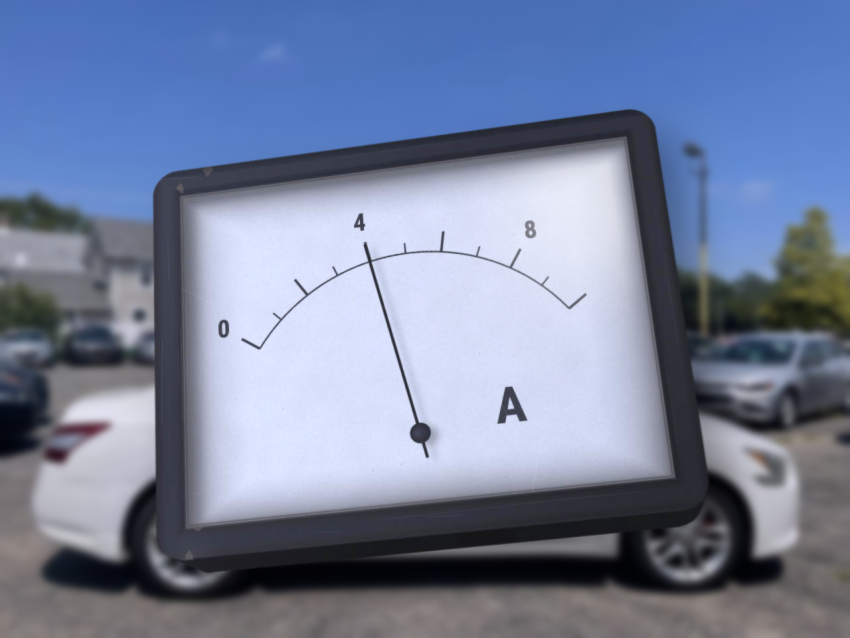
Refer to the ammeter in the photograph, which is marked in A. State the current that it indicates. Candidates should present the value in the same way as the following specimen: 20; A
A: 4; A
